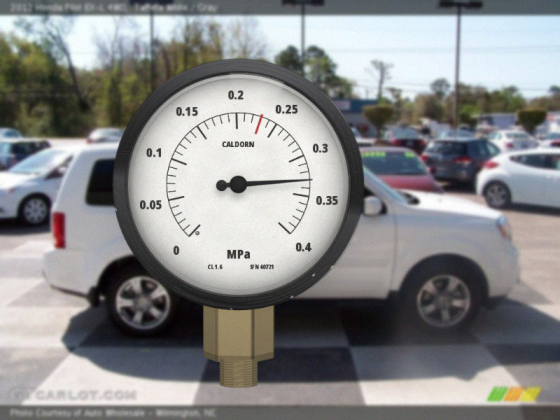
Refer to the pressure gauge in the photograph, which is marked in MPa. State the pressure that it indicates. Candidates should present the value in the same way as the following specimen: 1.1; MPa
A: 0.33; MPa
